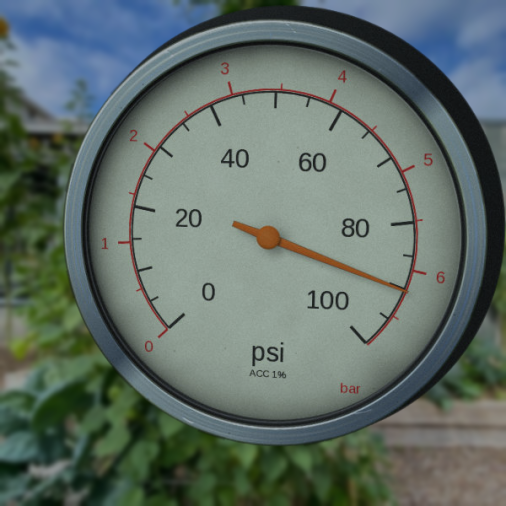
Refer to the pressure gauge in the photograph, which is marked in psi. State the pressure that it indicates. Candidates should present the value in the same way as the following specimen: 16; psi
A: 90; psi
